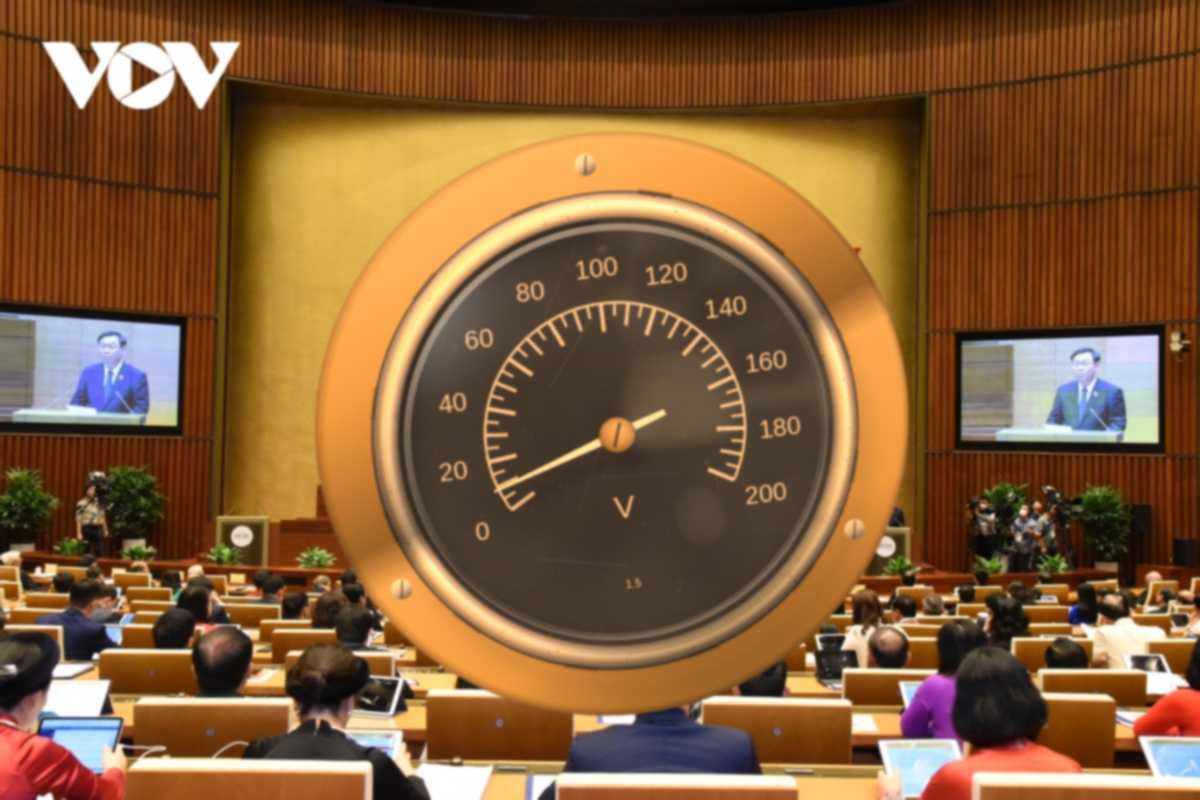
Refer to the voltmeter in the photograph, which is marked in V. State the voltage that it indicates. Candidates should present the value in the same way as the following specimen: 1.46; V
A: 10; V
